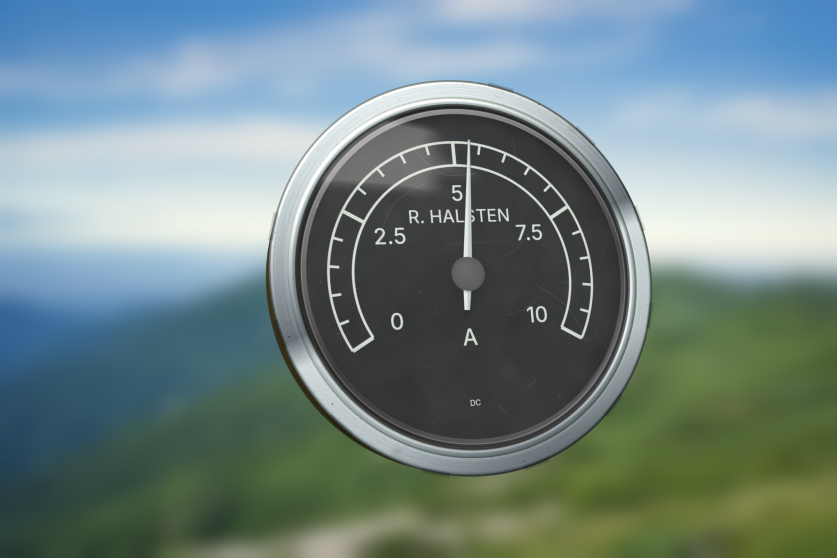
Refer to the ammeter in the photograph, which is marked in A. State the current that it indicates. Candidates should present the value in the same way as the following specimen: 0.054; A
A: 5.25; A
